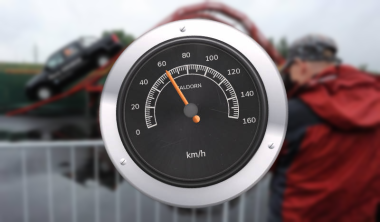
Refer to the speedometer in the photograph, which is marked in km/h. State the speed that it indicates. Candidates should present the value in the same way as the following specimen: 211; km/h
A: 60; km/h
